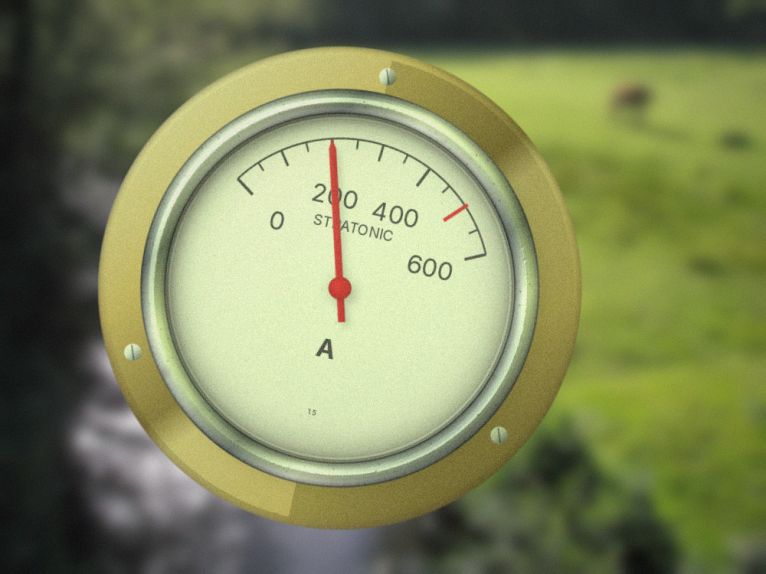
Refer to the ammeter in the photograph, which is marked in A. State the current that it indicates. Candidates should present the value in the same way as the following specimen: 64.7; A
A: 200; A
